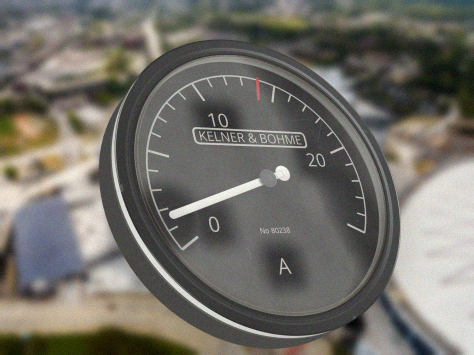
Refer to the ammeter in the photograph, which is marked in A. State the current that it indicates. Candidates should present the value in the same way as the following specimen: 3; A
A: 1.5; A
